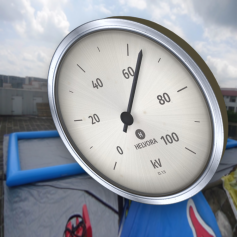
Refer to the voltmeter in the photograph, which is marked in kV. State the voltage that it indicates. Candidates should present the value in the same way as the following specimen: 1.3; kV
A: 65; kV
